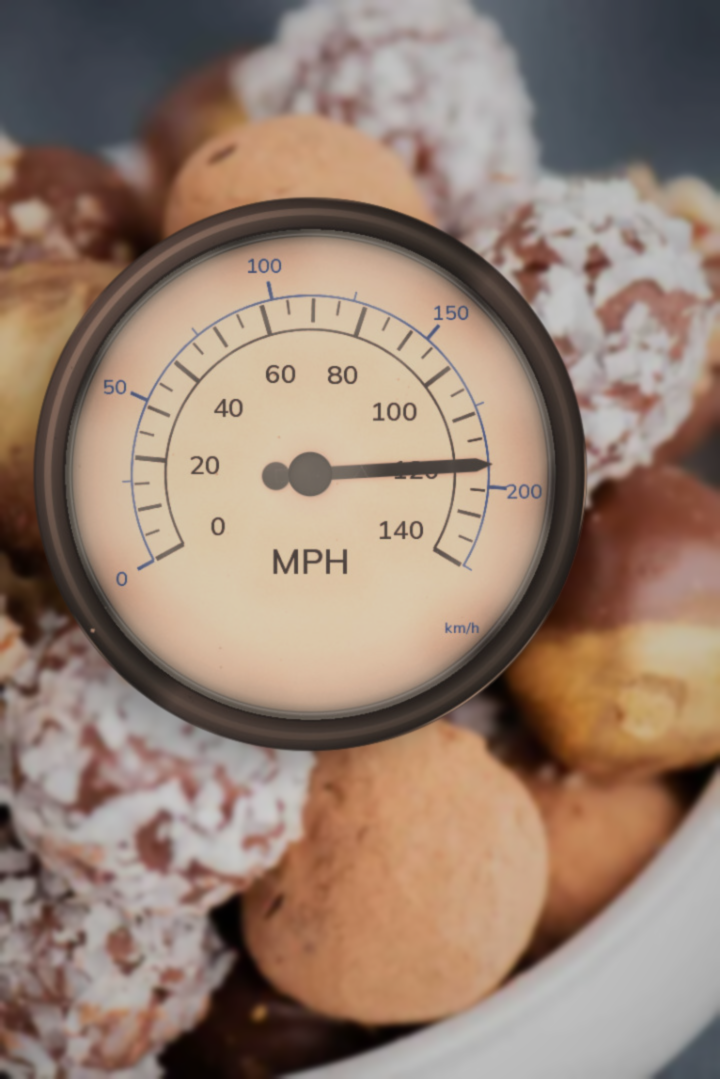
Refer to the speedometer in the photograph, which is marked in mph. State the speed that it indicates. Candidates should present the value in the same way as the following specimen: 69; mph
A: 120; mph
